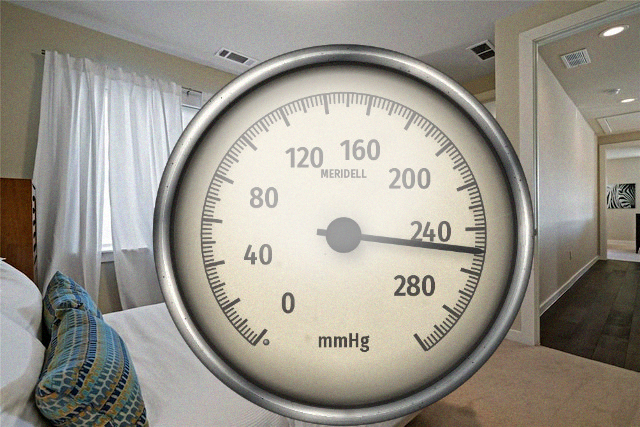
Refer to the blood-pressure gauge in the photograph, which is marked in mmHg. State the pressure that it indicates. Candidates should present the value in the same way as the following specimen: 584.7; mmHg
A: 250; mmHg
